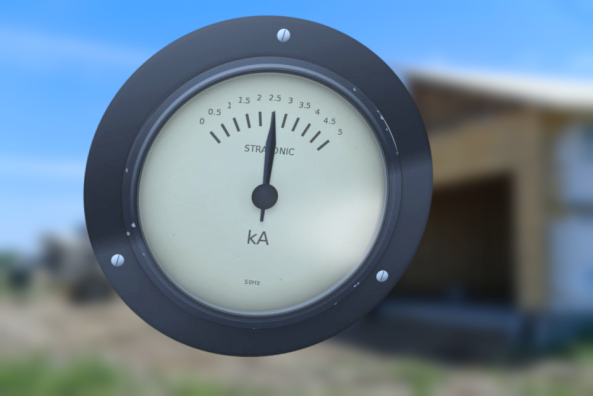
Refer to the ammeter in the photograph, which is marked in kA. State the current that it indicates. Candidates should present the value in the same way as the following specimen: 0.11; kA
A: 2.5; kA
